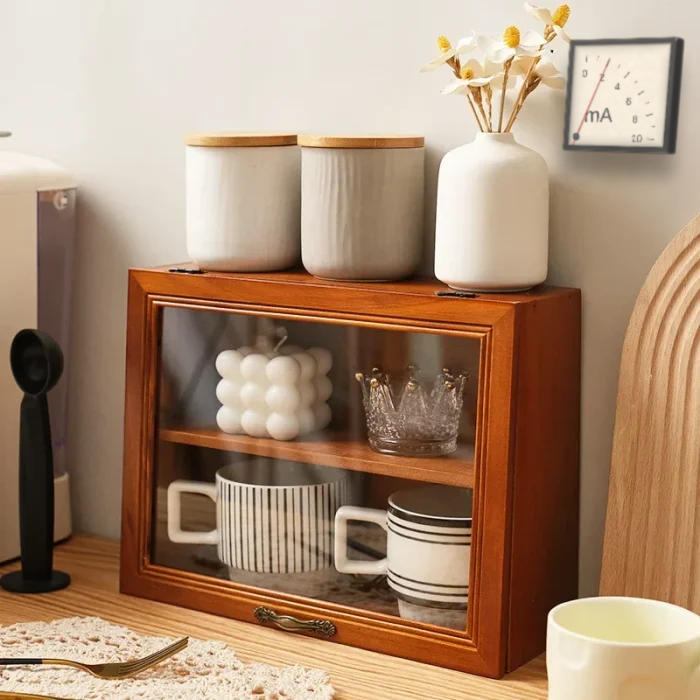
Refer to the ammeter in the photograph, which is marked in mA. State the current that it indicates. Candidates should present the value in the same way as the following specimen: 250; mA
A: 2; mA
